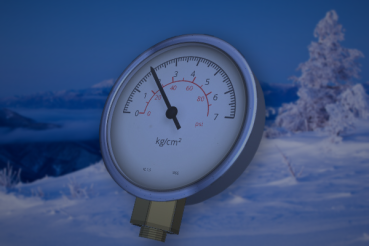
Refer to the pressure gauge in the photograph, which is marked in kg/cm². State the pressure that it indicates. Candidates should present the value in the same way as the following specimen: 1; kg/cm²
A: 2; kg/cm²
